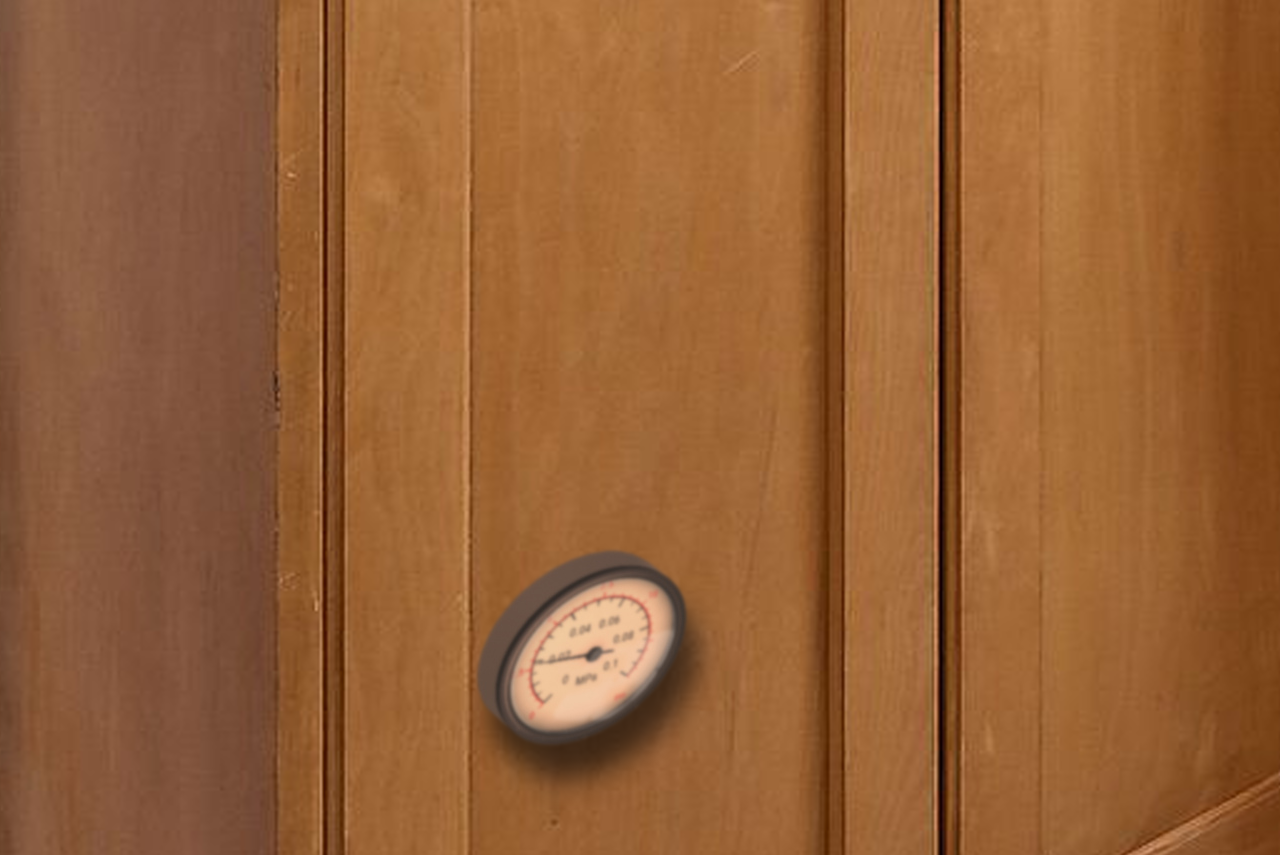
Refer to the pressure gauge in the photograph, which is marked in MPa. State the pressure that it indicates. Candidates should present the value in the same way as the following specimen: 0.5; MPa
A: 0.02; MPa
